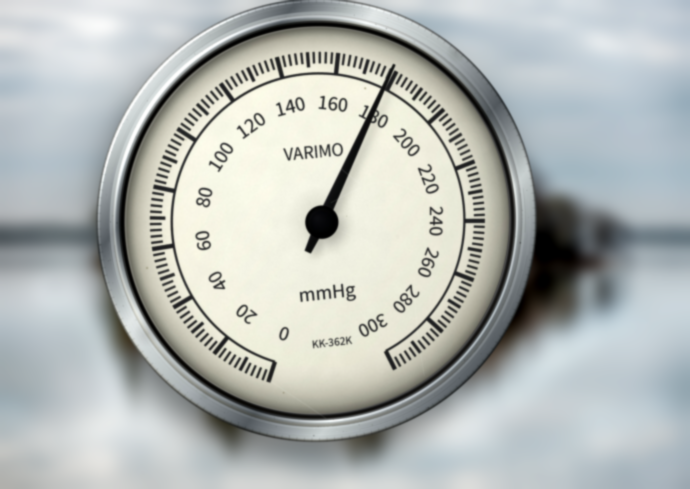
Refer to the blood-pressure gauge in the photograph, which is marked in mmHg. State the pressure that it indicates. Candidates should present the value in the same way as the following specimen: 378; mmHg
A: 178; mmHg
